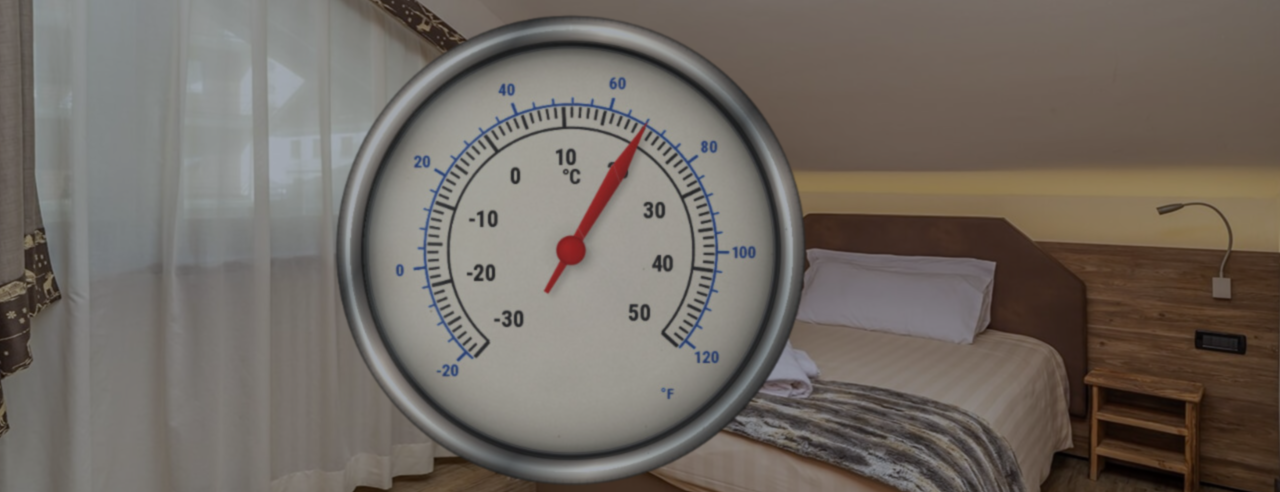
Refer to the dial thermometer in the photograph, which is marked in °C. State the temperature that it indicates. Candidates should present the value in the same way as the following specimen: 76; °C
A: 20; °C
